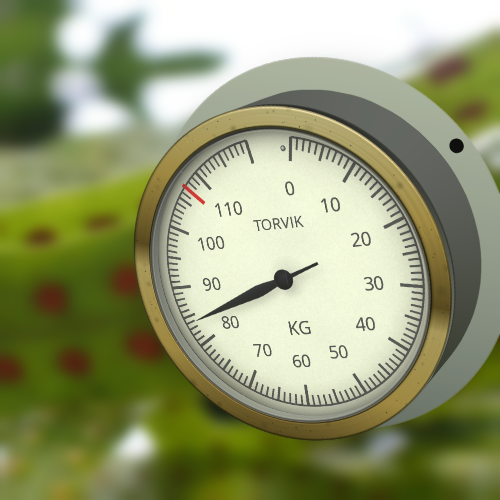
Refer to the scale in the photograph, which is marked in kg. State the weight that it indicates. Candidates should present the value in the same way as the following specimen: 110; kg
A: 84; kg
